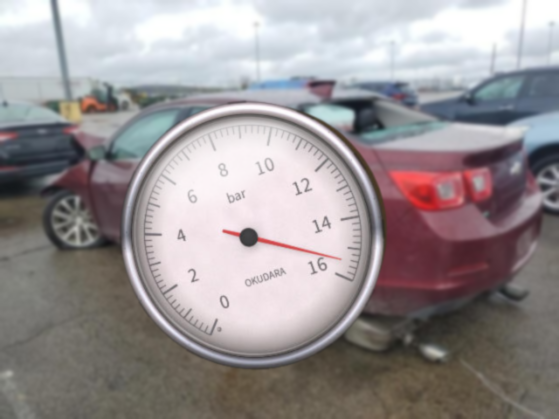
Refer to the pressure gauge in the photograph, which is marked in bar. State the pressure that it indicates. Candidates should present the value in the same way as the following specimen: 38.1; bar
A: 15.4; bar
